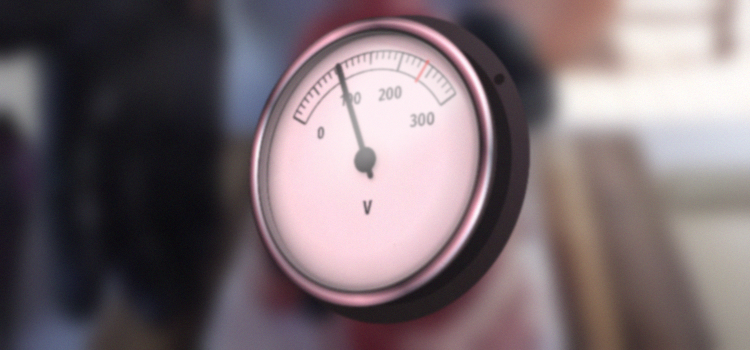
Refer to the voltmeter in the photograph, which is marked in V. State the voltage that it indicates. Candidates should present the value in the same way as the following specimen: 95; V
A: 100; V
